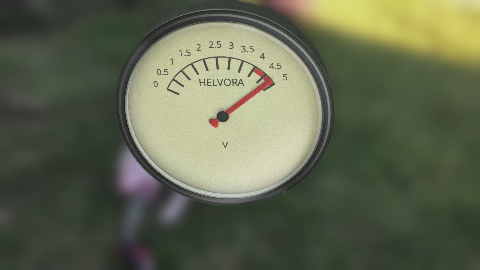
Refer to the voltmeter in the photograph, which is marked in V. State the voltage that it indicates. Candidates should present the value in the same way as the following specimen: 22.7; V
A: 4.75; V
